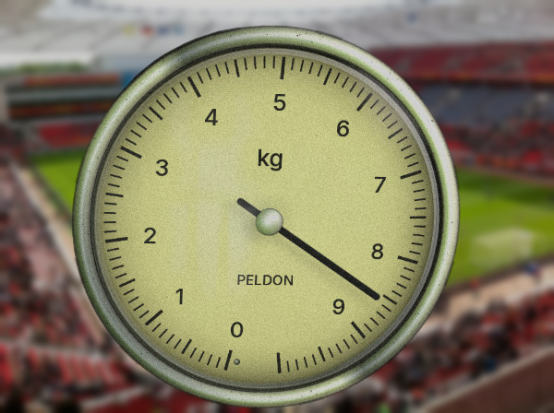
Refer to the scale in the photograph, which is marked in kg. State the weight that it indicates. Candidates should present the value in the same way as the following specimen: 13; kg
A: 8.55; kg
